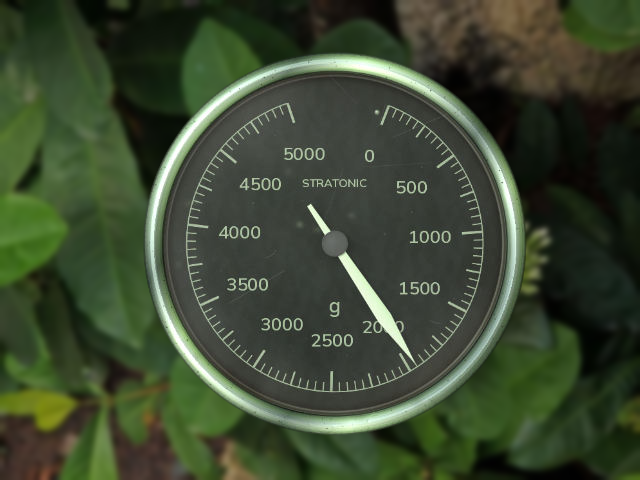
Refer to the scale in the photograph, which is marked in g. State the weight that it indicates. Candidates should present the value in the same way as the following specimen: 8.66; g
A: 1950; g
